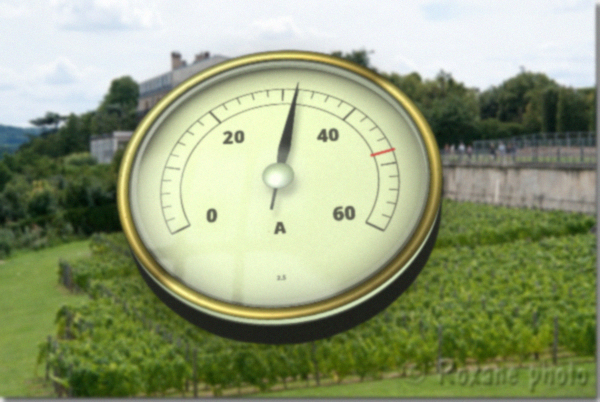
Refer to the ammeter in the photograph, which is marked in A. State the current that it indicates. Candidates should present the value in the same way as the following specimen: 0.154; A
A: 32; A
